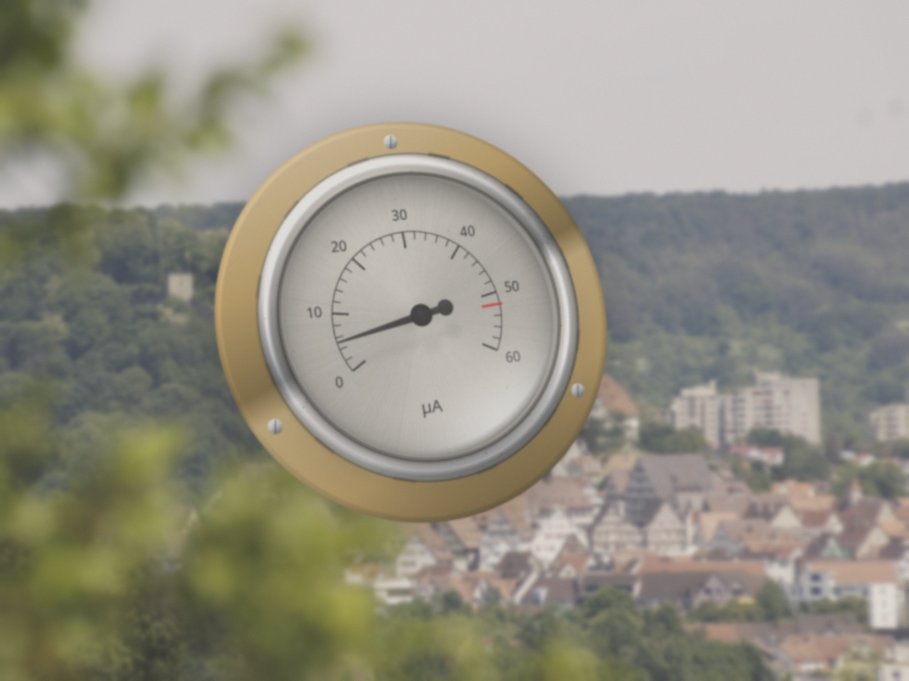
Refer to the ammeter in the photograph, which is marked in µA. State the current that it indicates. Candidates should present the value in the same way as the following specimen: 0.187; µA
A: 5; µA
